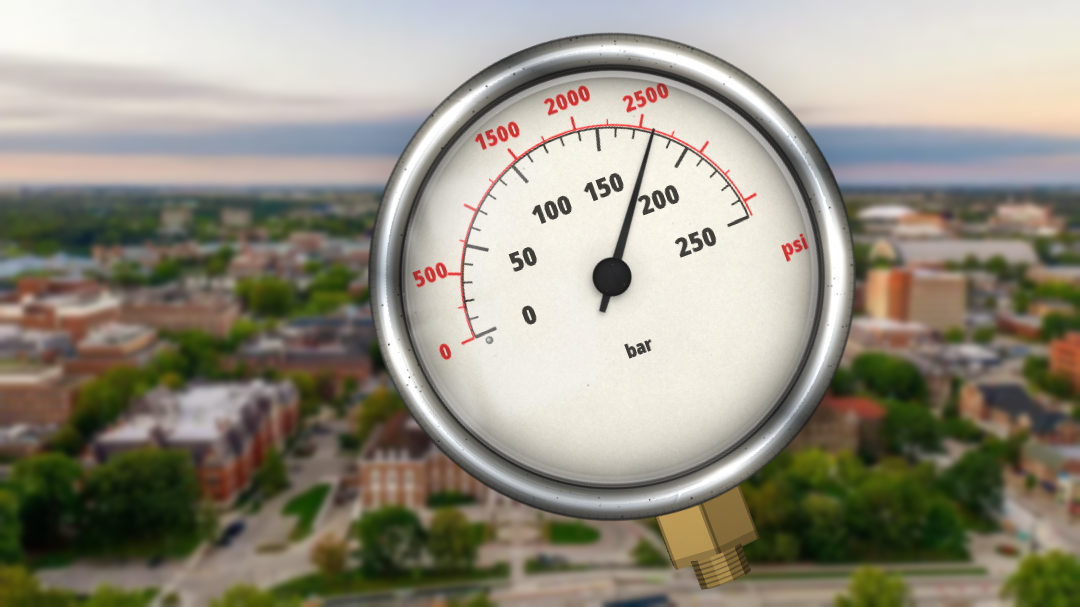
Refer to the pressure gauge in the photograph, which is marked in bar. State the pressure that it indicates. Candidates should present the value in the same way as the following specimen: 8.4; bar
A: 180; bar
